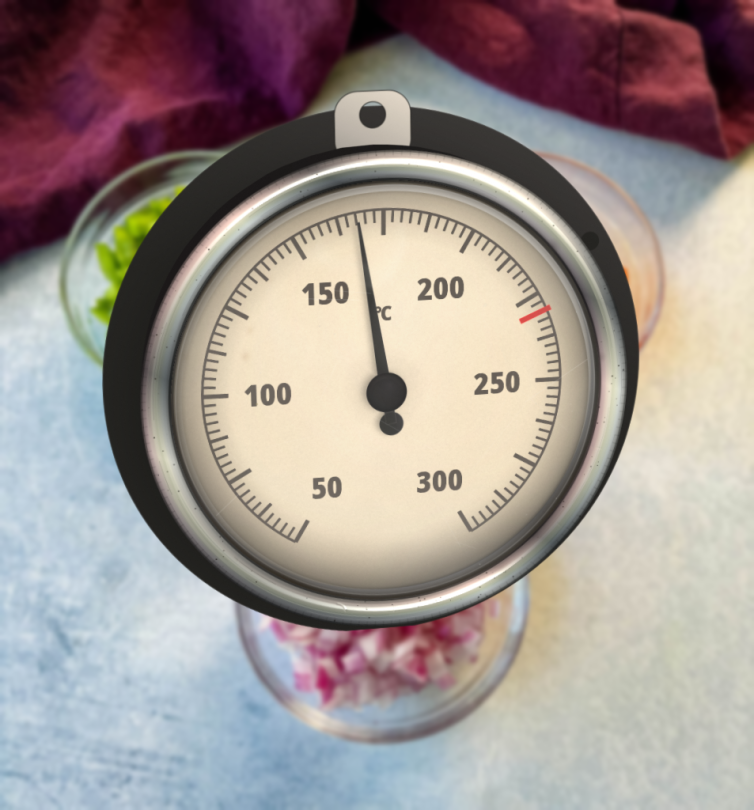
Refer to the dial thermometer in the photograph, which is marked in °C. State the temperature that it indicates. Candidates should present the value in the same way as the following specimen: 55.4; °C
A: 167.5; °C
